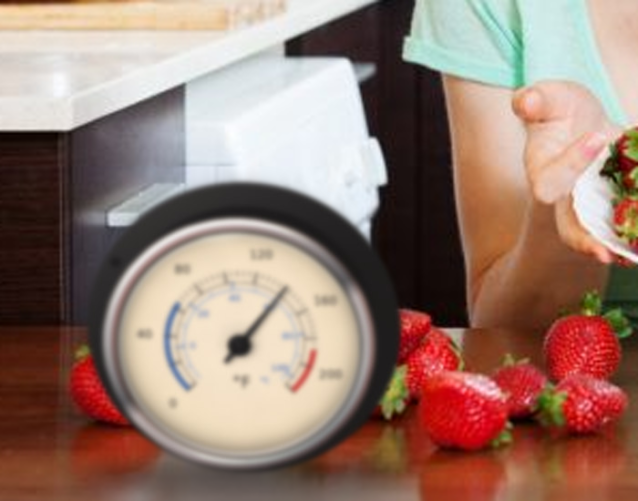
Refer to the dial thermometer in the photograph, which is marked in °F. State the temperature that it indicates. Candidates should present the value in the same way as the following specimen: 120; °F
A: 140; °F
